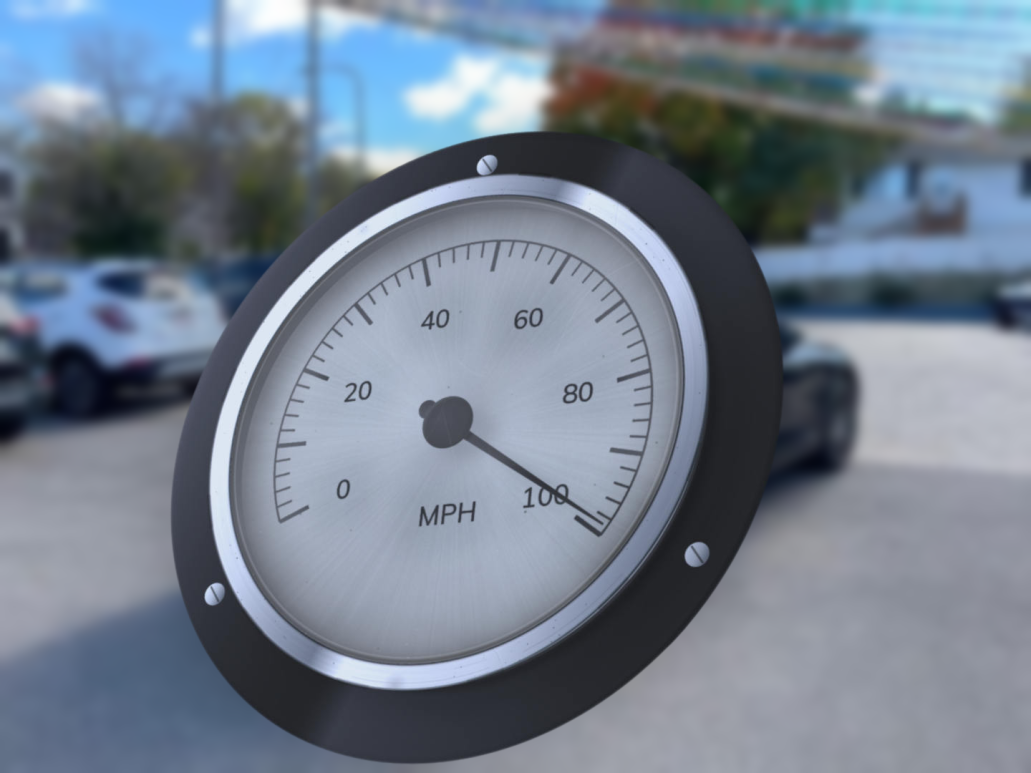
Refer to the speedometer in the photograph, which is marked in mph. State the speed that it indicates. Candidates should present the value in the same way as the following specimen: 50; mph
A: 99; mph
